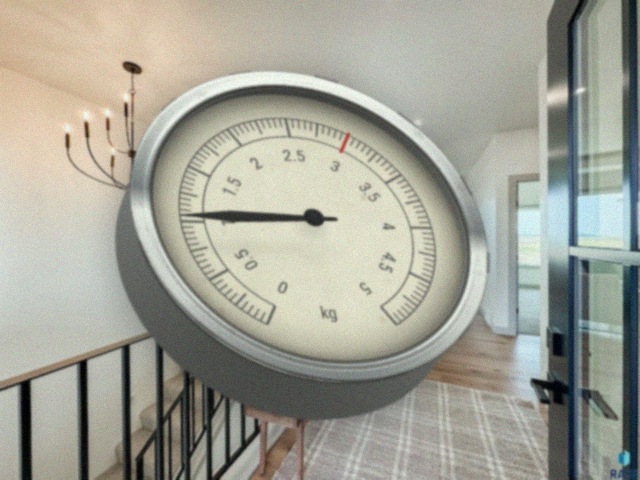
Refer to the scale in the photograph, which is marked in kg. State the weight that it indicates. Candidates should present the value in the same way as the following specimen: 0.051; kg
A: 1; kg
